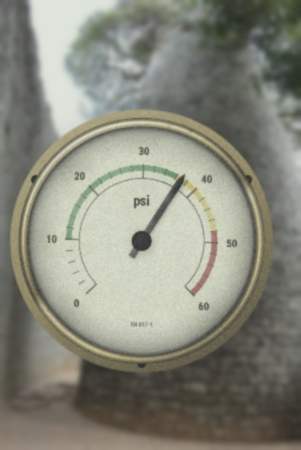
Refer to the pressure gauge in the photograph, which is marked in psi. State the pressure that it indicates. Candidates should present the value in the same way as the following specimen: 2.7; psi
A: 37; psi
